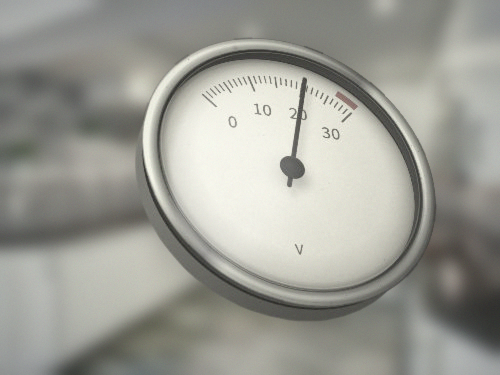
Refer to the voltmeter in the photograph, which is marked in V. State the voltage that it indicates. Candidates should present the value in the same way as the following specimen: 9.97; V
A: 20; V
